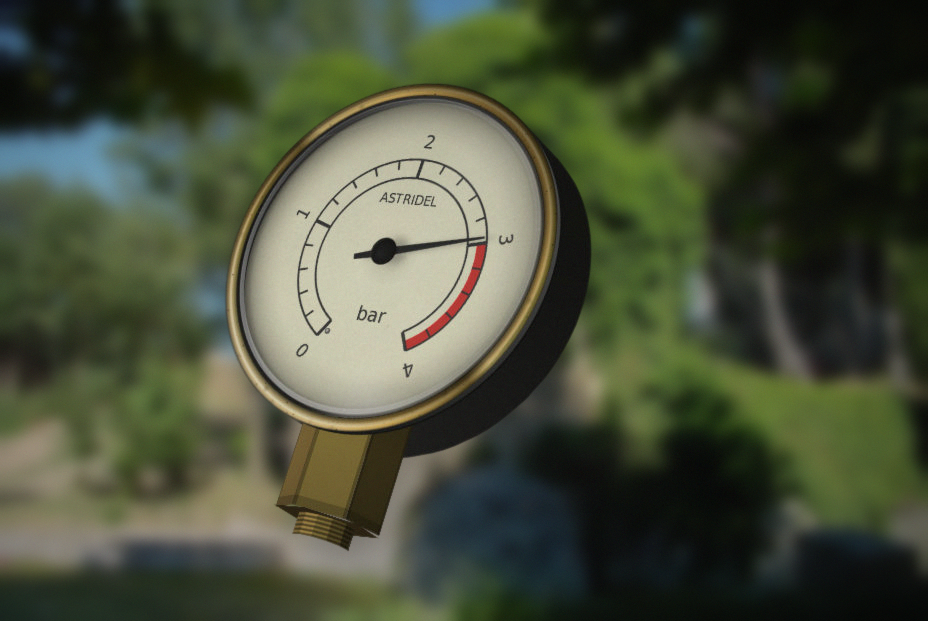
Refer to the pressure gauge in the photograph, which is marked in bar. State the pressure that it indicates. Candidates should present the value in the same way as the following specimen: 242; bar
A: 3; bar
